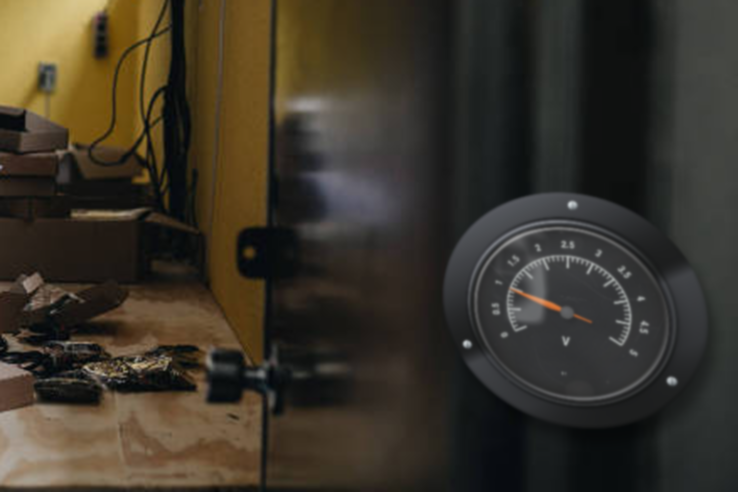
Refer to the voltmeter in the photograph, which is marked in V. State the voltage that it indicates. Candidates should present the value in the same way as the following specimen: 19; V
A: 1; V
